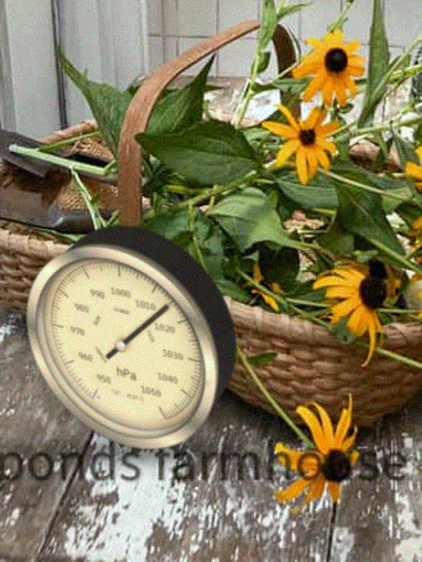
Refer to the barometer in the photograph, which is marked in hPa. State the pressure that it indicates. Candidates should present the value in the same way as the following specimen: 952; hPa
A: 1015; hPa
